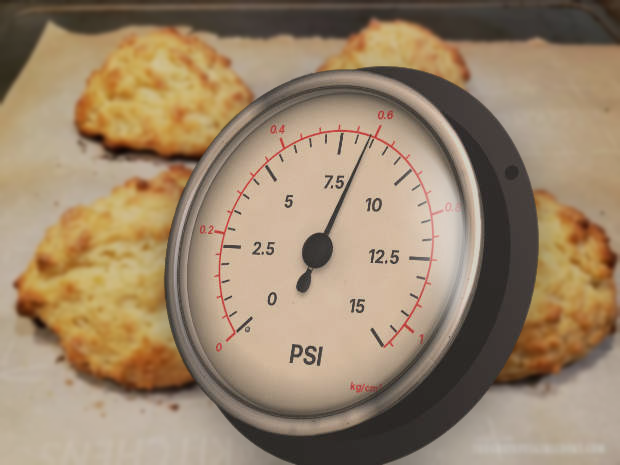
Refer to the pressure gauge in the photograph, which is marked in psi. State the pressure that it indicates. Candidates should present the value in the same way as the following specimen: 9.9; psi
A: 8.5; psi
